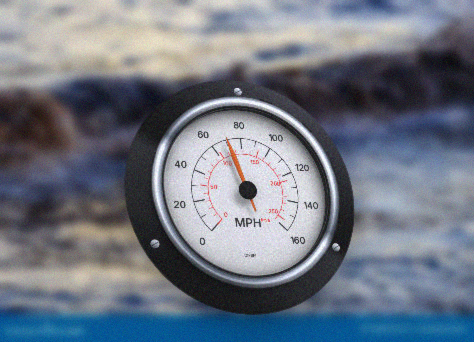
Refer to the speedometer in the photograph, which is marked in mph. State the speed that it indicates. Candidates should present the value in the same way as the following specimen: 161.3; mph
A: 70; mph
